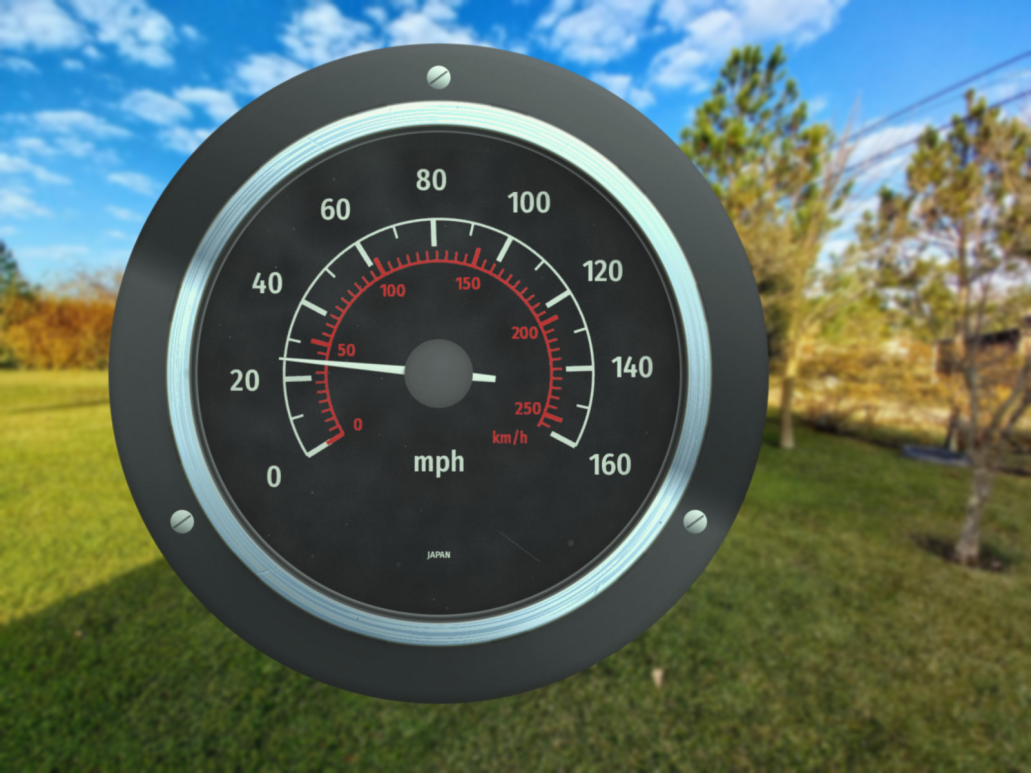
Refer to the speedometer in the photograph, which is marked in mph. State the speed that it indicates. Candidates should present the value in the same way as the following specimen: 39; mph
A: 25; mph
